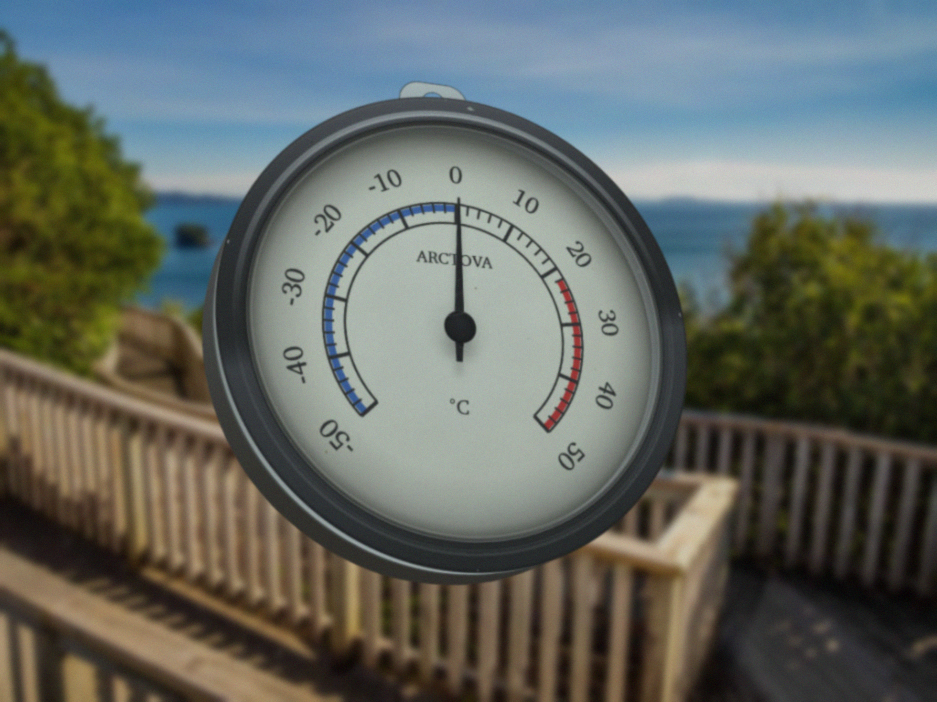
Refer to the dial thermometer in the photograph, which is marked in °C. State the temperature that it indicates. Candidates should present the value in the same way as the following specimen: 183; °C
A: 0; °C
